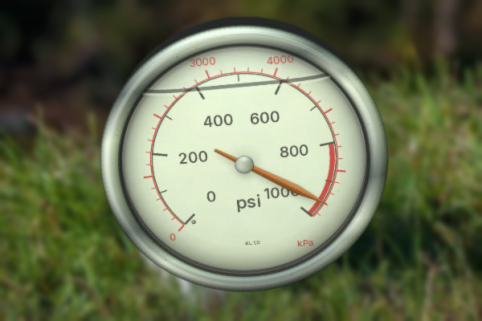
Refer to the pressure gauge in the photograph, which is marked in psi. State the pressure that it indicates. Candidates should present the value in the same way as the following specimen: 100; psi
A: 950; psi
